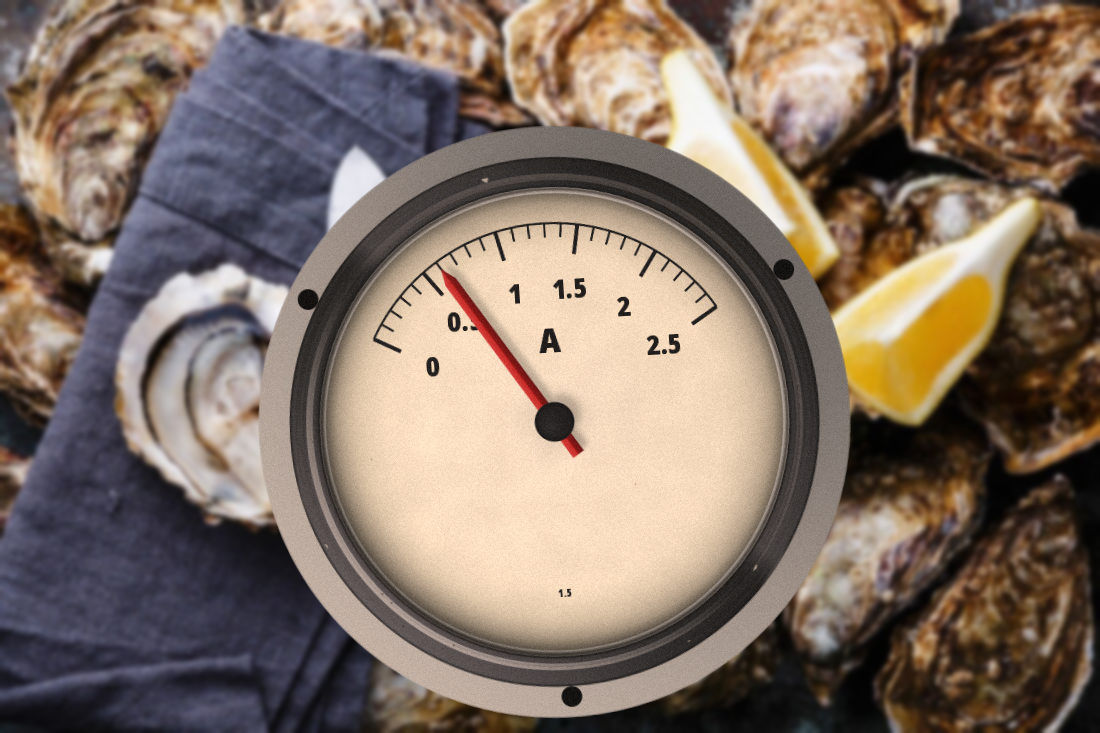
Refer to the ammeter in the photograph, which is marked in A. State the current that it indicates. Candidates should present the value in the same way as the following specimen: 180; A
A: 0.6; A
